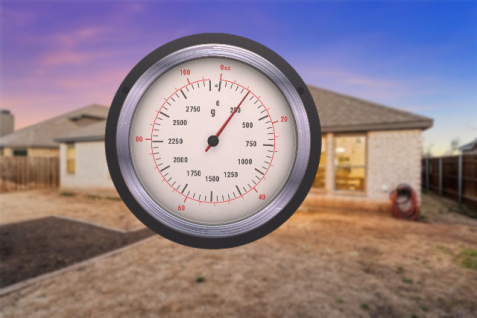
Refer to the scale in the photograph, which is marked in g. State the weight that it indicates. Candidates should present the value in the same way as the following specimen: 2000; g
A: 250; g
